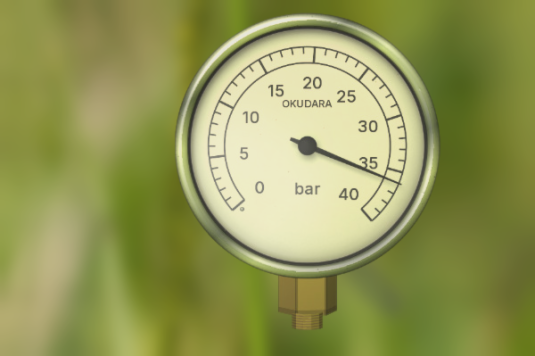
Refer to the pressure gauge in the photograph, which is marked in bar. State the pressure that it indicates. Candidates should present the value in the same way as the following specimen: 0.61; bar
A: 36; bar
